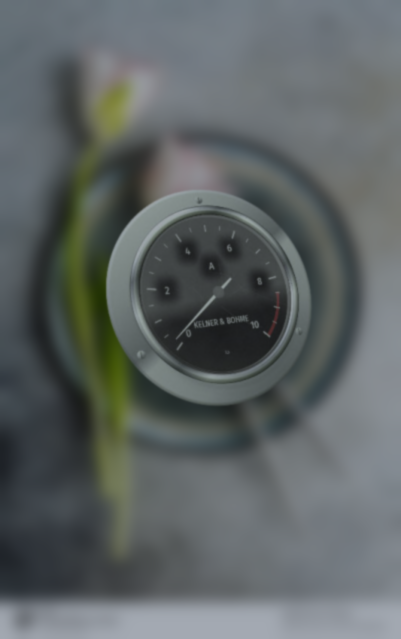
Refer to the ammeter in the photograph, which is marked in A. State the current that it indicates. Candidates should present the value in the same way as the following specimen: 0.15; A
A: 0.25; A
